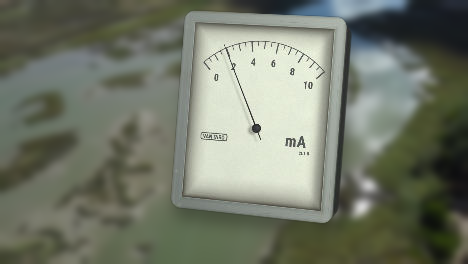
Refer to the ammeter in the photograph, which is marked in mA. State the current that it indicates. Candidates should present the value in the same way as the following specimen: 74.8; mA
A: 2; mA
